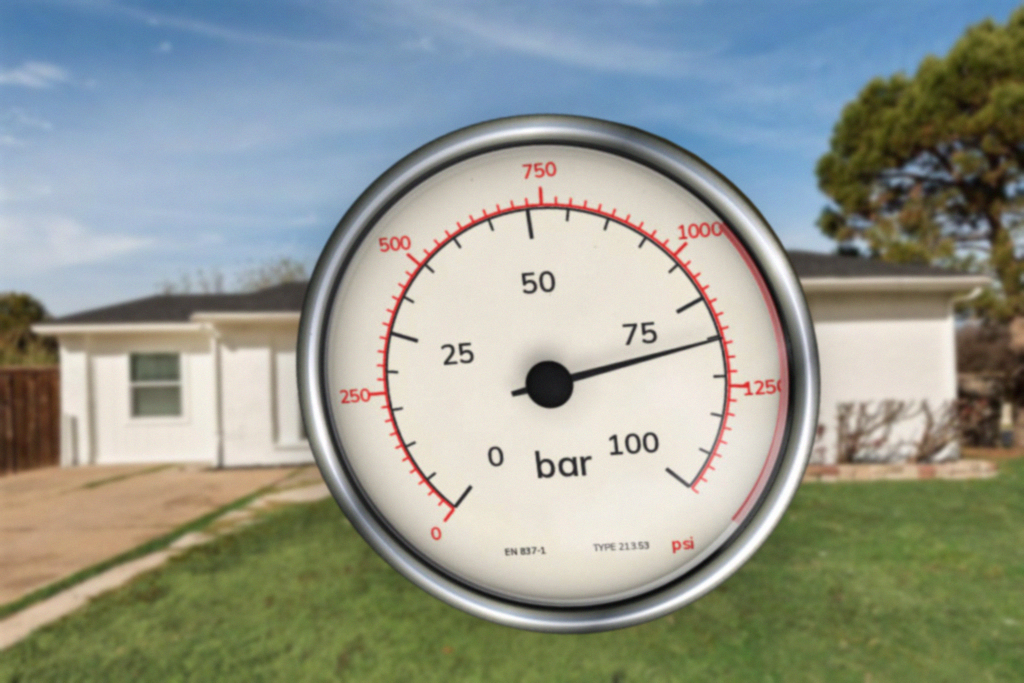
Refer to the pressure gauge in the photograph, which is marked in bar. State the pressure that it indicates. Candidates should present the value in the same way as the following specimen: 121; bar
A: 80; bar
